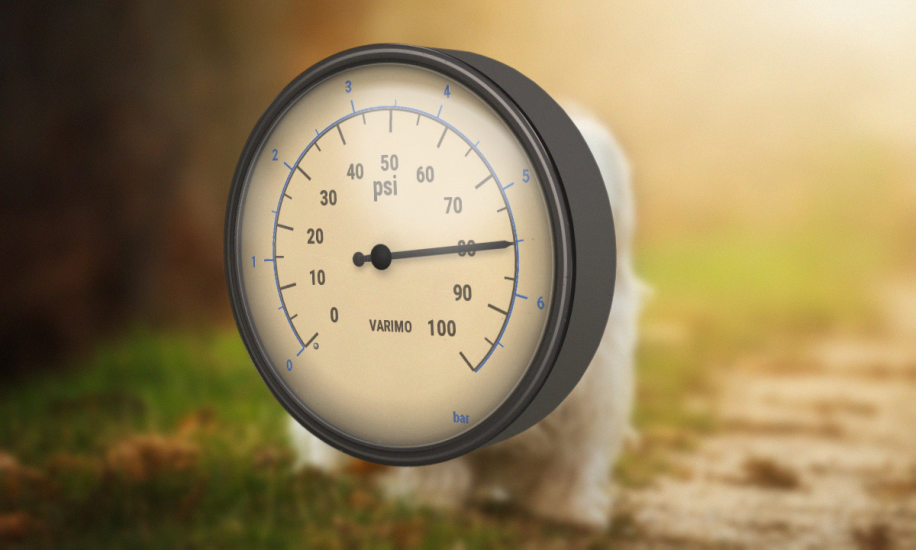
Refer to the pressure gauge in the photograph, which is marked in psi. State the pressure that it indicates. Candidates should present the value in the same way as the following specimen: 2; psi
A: 80; psi
